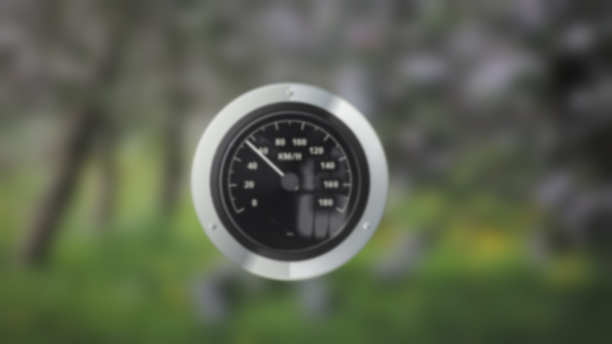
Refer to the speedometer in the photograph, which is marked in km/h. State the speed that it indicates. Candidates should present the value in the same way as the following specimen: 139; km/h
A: 55; km/h
